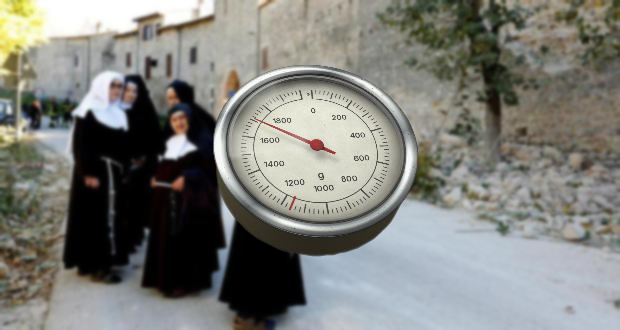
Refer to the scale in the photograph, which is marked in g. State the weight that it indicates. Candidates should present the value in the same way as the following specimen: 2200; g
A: 1700; g
